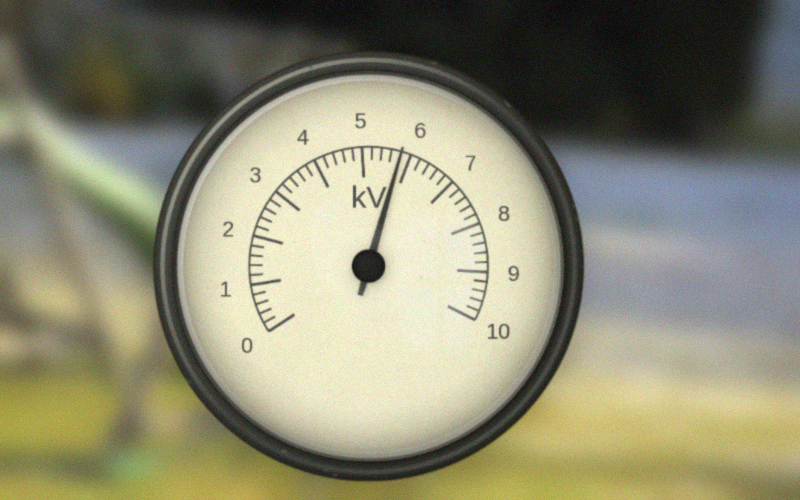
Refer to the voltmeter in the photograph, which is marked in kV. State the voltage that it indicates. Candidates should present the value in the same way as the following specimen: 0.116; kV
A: 5.8; kV
